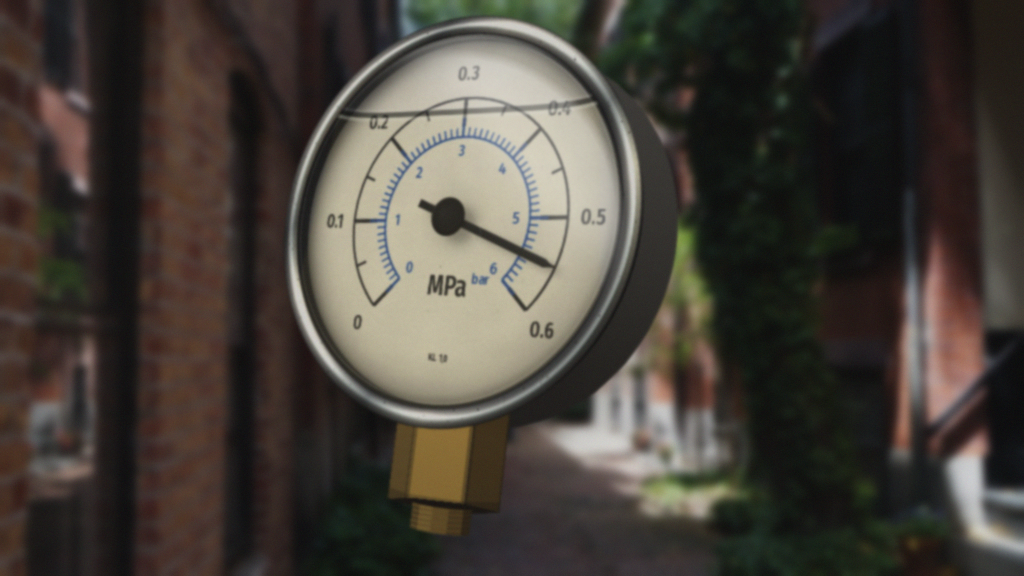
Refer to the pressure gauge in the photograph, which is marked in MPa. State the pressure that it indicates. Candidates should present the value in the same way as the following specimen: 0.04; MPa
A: 0.55; MPa
